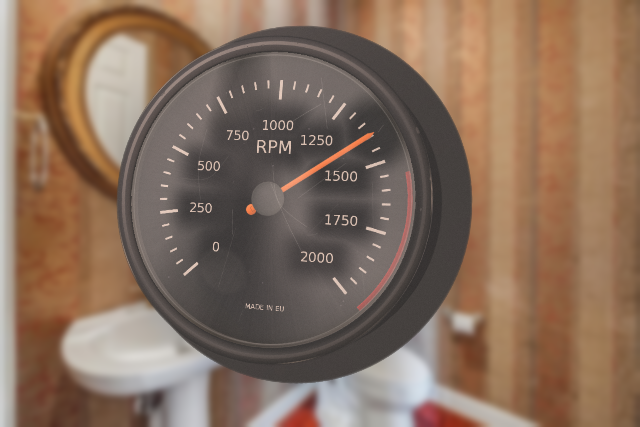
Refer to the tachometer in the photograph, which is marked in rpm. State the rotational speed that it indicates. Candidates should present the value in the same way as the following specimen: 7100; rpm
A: 1400; rpm
